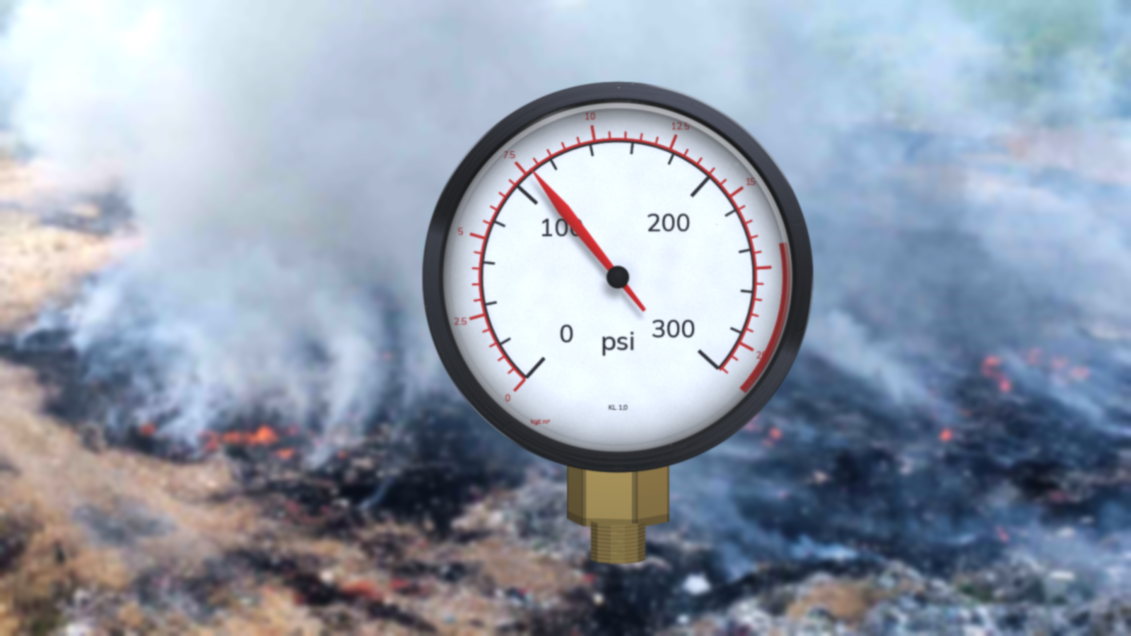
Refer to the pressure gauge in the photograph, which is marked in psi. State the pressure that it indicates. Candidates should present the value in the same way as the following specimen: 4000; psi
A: 110; psi
